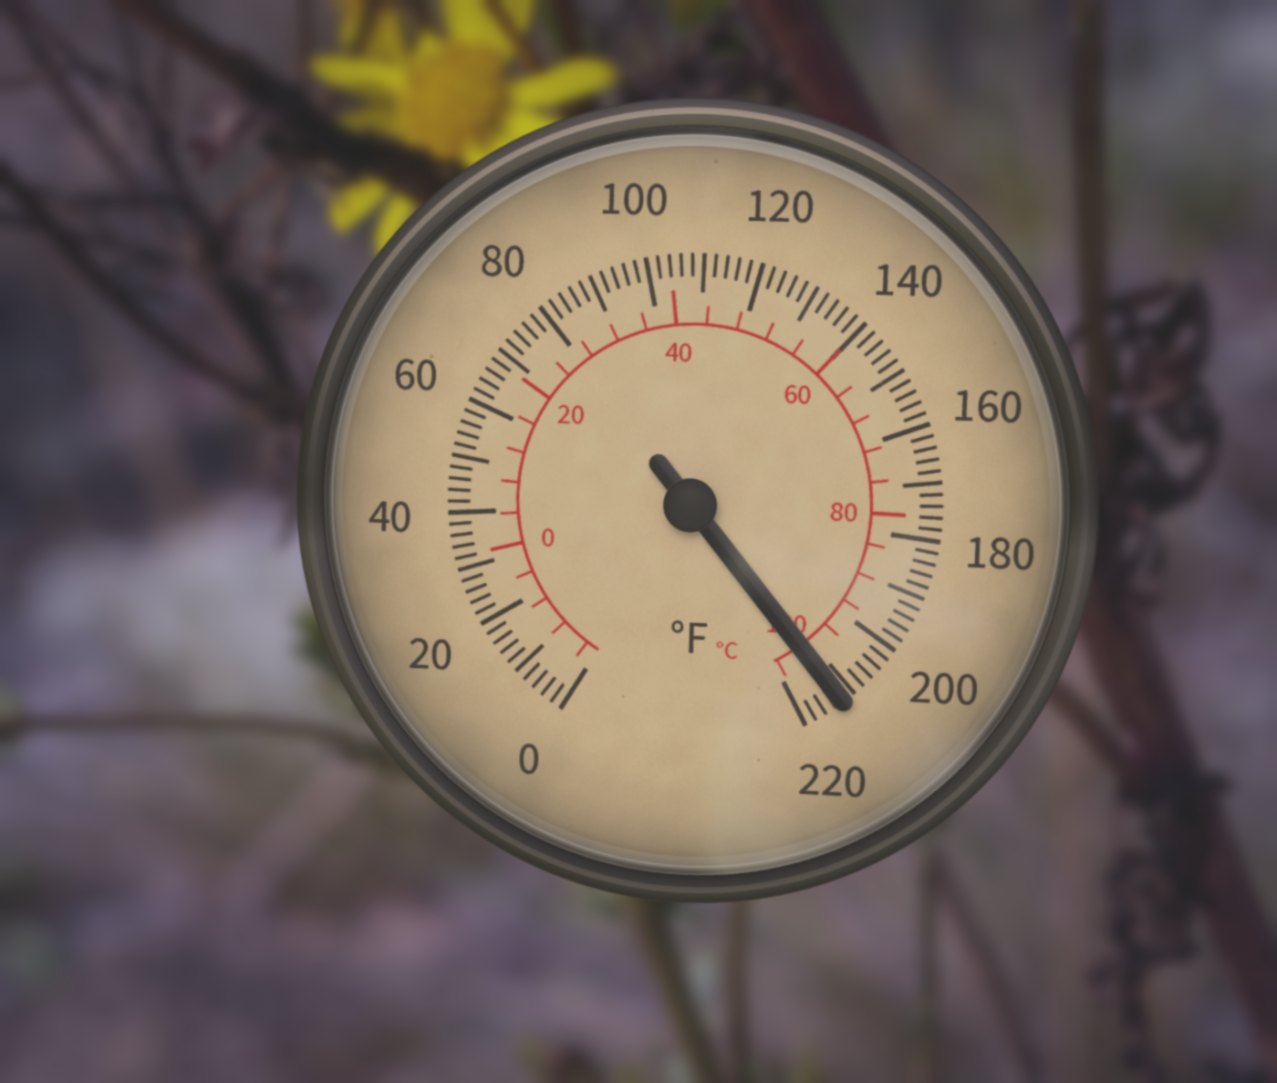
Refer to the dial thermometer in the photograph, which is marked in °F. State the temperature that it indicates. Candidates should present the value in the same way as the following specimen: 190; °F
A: 212; °F
